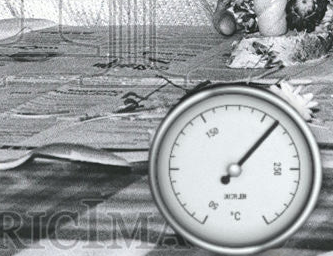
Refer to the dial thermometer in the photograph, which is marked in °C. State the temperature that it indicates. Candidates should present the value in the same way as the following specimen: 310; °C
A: 210; °C
